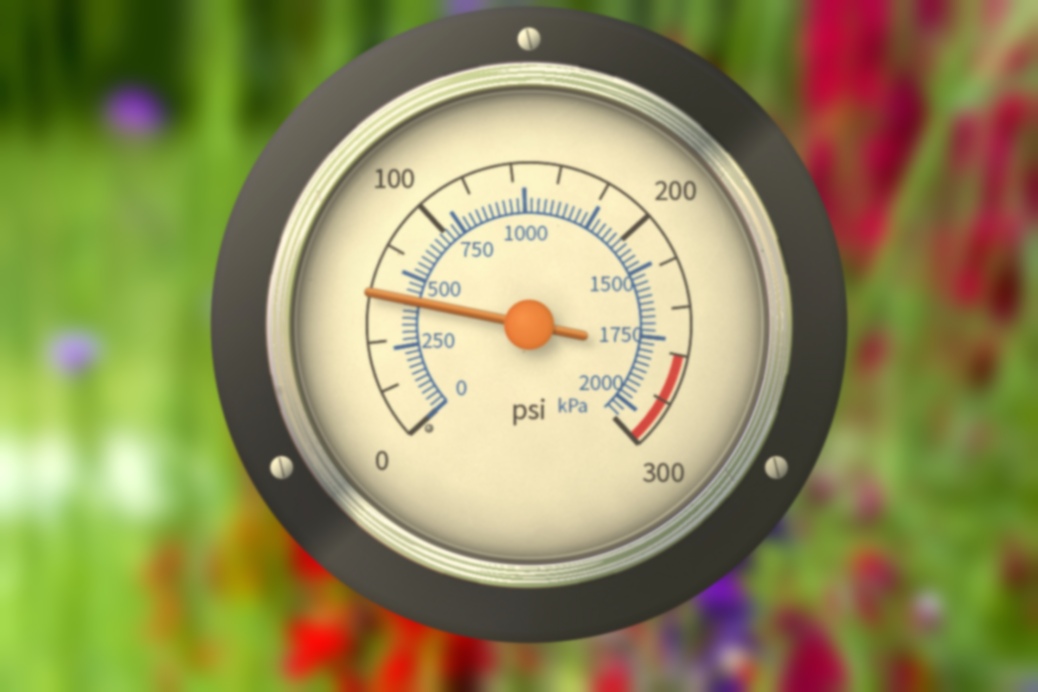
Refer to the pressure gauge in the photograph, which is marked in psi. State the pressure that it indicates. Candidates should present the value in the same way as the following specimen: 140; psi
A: 60; psi
